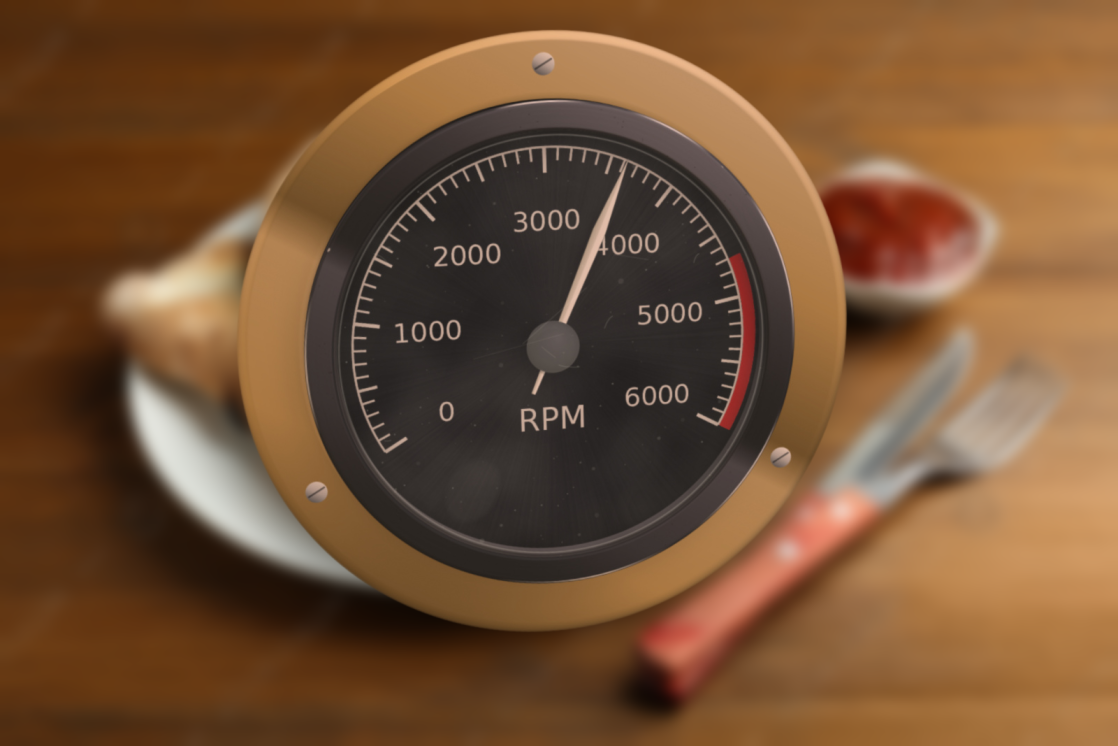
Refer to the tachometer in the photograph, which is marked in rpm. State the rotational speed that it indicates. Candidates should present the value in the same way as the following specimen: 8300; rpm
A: 3600; rpm
